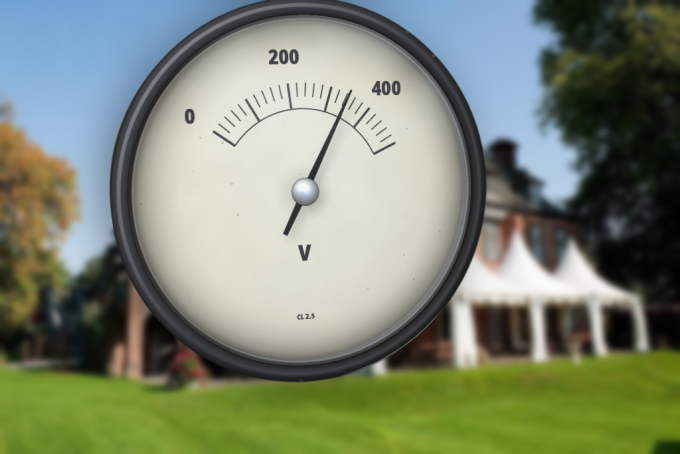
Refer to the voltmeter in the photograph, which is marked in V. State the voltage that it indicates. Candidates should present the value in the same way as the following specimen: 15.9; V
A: 340; V
